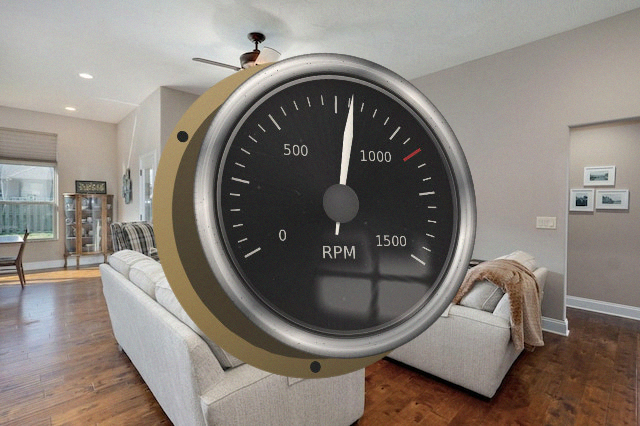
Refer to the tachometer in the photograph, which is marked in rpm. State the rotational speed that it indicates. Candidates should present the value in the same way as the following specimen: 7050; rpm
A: 800; rpm
